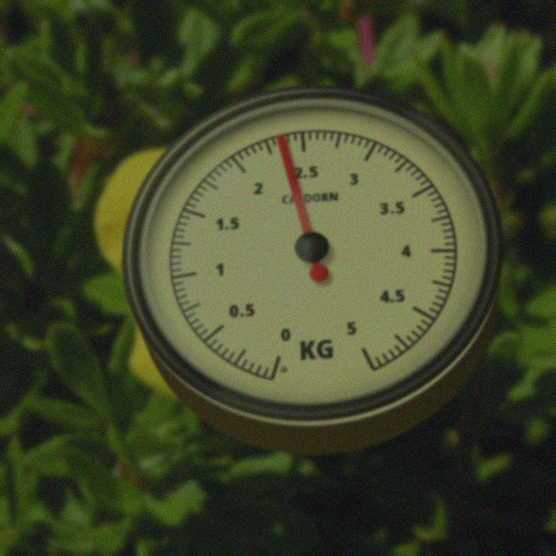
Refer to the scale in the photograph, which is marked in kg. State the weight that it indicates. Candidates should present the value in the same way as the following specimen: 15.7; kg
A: 2.35; kg
